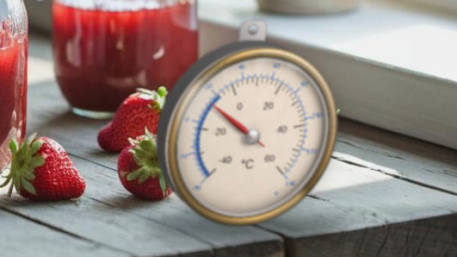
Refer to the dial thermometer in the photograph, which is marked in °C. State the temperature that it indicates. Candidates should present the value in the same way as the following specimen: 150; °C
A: -10; °C
